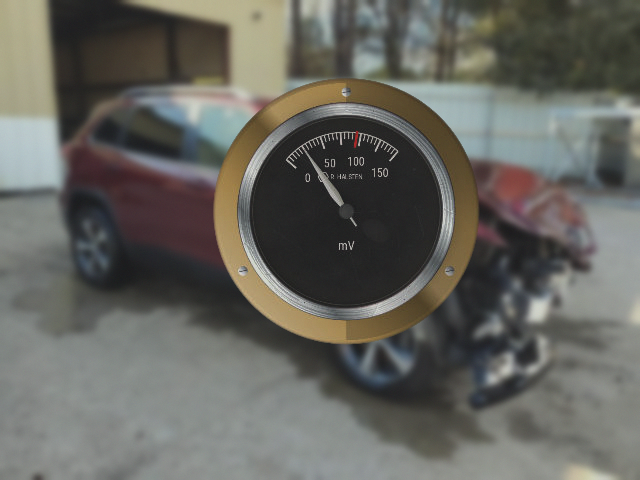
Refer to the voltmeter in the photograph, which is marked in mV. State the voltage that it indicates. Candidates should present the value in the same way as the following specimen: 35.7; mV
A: 25; mV
